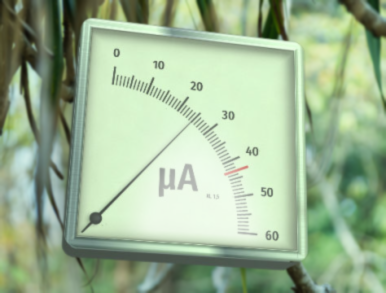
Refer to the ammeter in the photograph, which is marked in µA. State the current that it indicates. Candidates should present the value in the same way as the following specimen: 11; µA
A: 25; µA
